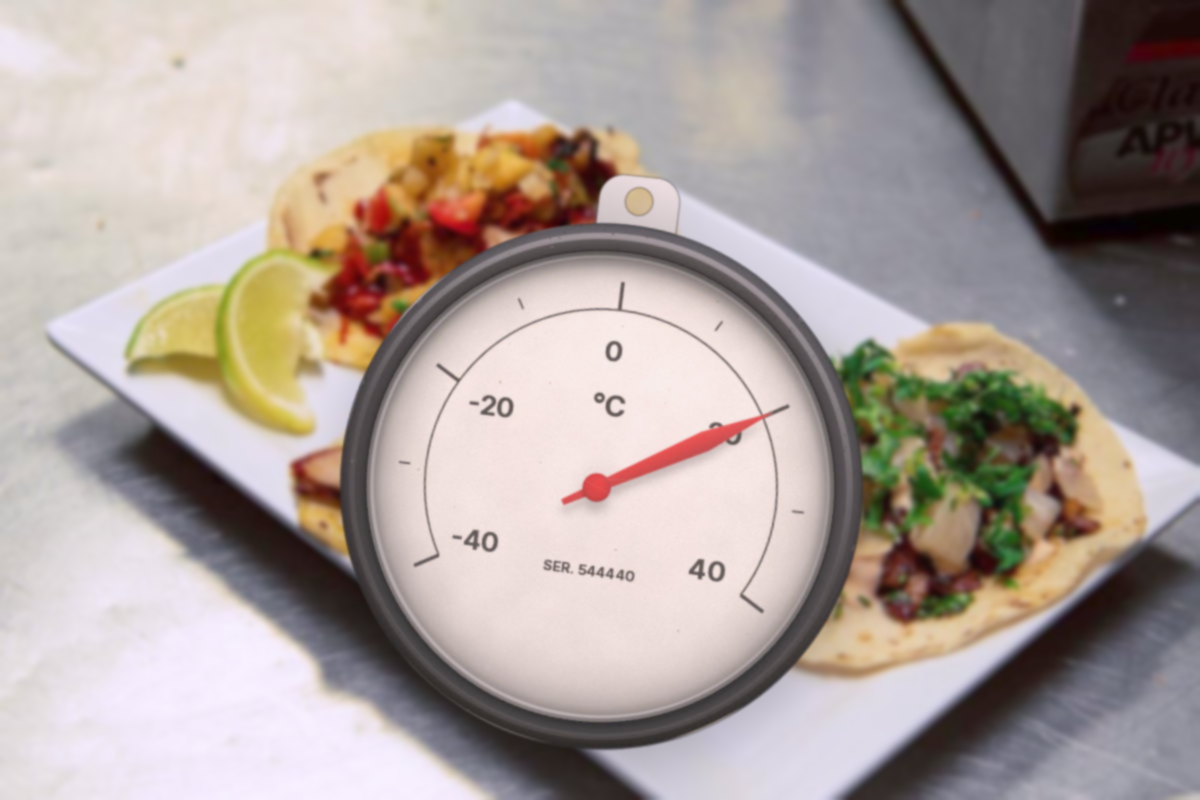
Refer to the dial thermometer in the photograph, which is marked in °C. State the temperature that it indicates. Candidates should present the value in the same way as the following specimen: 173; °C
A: 20; °C
